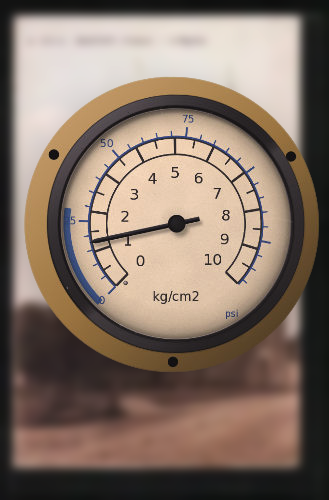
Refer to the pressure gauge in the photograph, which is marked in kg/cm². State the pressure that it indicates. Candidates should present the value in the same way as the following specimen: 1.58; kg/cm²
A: 1.25; kg/cm²
